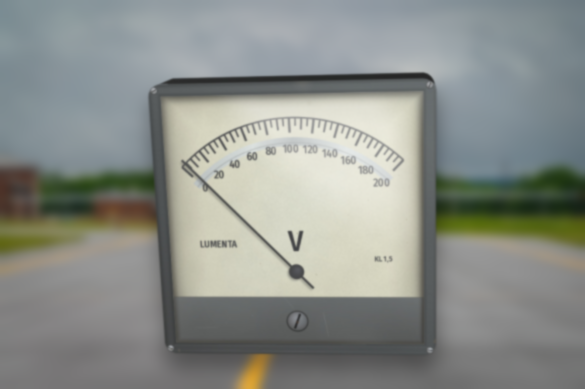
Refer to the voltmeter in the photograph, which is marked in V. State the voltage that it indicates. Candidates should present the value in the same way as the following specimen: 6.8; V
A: 5; V
